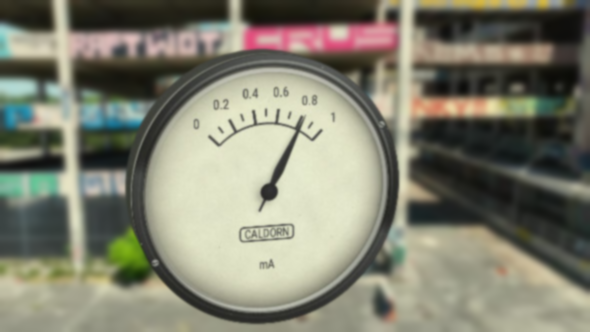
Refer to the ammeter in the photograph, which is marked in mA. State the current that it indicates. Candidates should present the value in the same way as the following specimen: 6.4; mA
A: 0.8; mA
